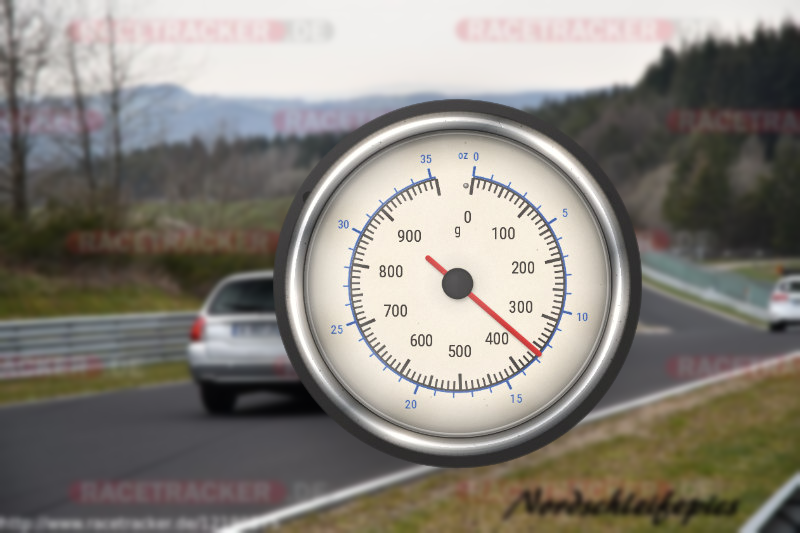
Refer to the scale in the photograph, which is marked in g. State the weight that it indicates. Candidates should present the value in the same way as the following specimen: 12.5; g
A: 360; g
